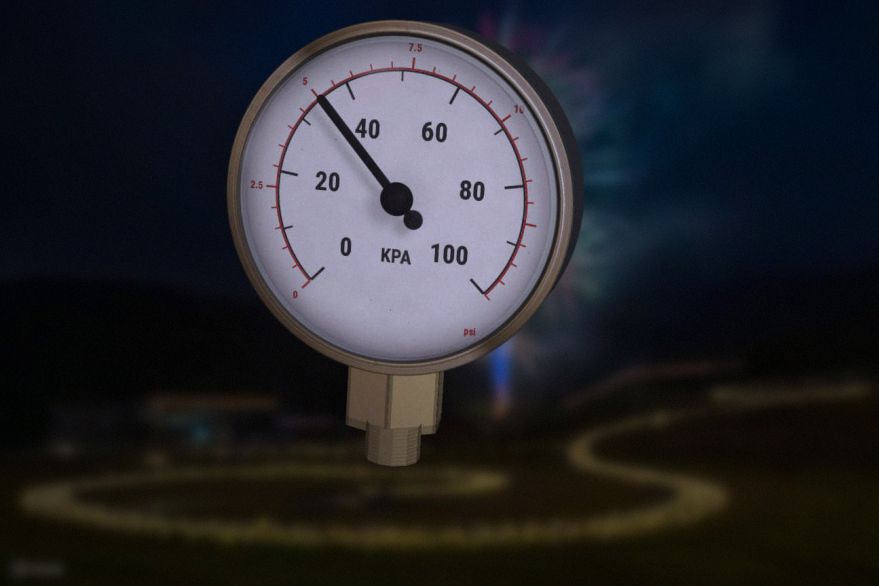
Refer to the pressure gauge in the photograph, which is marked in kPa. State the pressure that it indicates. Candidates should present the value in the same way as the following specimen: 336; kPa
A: 35; kPa
